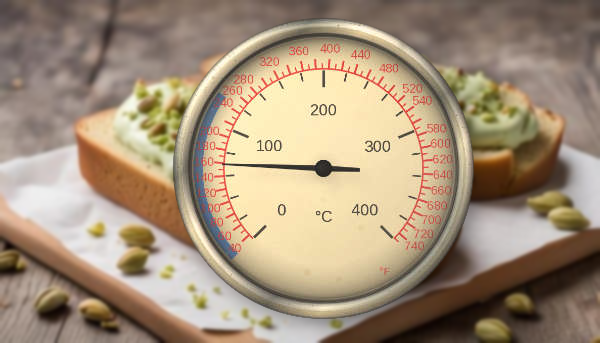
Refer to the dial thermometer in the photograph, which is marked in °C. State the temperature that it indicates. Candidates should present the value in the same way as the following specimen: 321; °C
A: 70; °C
